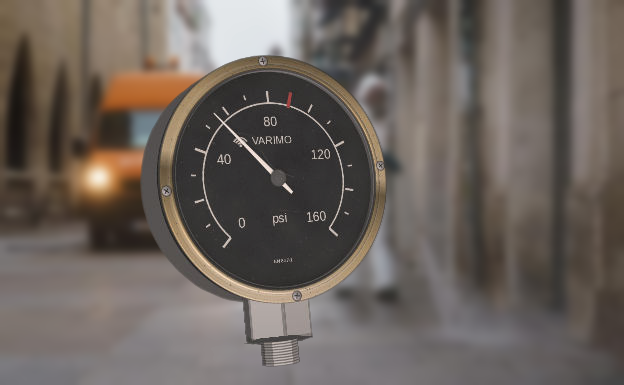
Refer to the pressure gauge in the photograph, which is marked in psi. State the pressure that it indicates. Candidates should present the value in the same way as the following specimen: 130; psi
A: 55; psi
